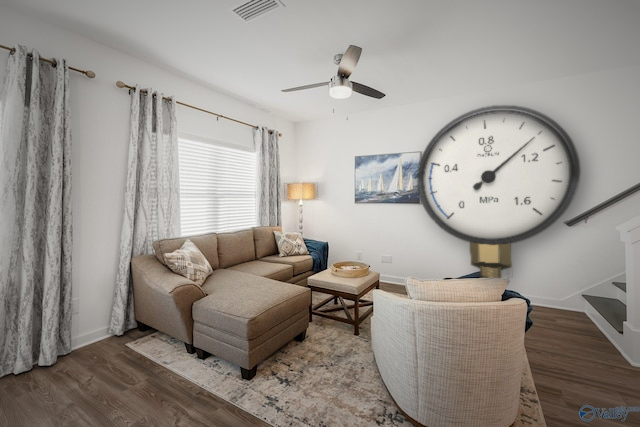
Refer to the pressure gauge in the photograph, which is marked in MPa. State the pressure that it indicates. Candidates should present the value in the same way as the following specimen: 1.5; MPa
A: 1.1; MPa
